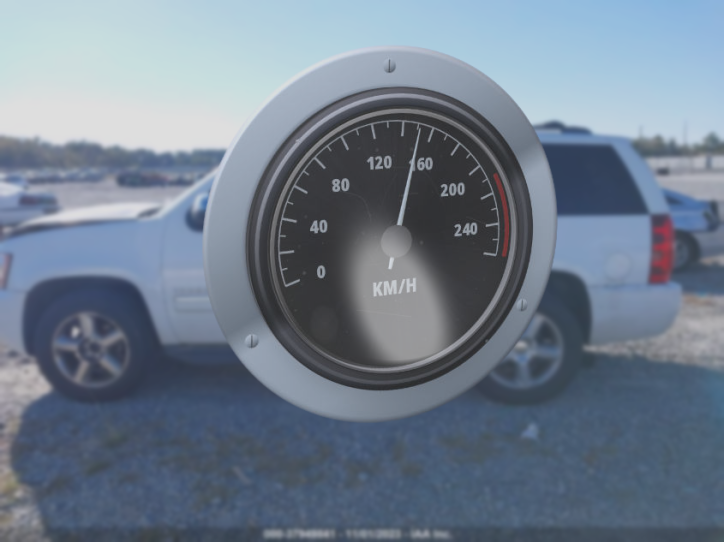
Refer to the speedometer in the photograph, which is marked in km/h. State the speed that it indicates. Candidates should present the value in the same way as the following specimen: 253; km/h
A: 150; km/h
